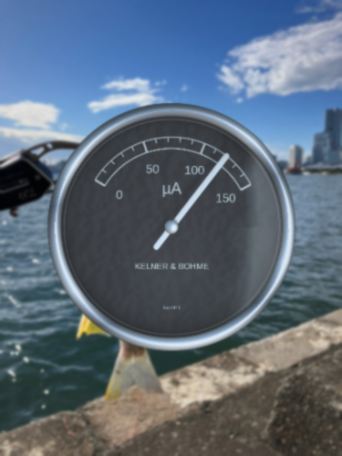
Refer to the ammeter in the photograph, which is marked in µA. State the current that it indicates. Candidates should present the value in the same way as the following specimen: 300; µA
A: 120; µA
